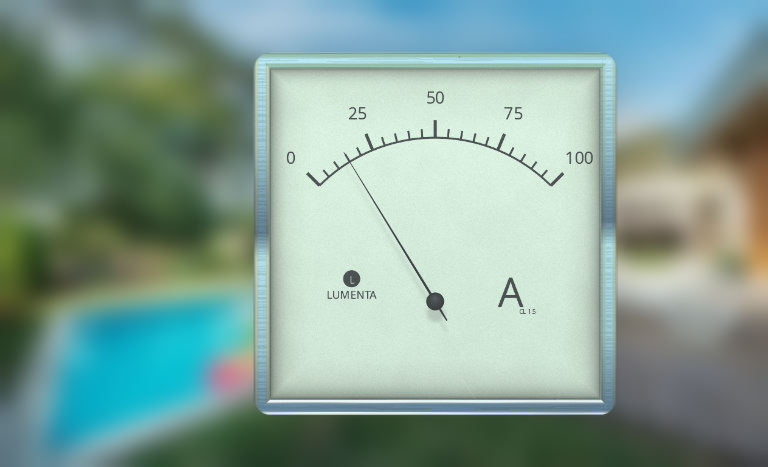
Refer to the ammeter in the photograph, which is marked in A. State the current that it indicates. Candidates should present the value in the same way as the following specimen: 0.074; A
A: 15; A
